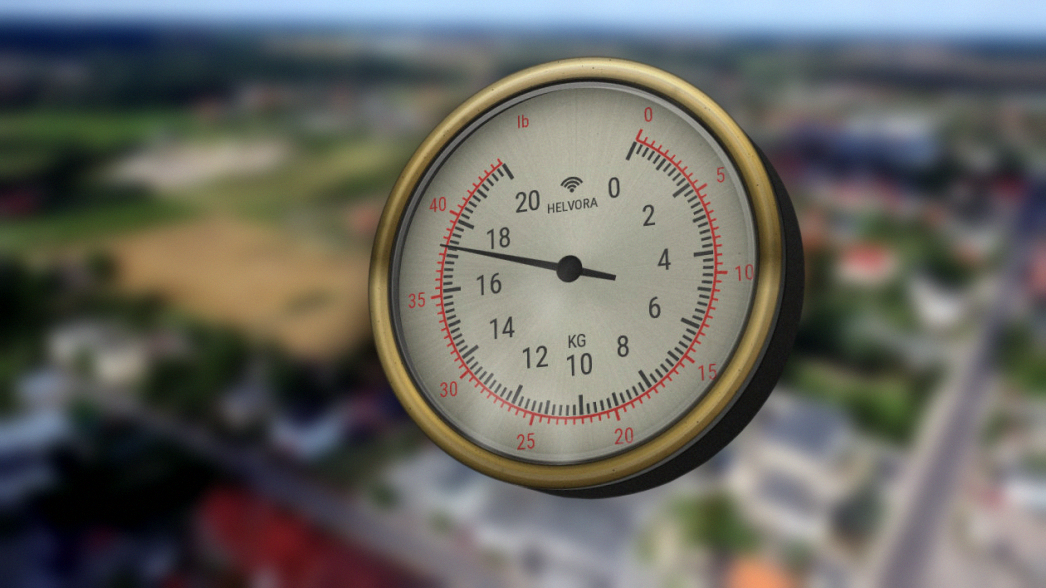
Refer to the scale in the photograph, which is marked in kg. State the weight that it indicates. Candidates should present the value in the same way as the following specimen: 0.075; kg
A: 17.2; kg
